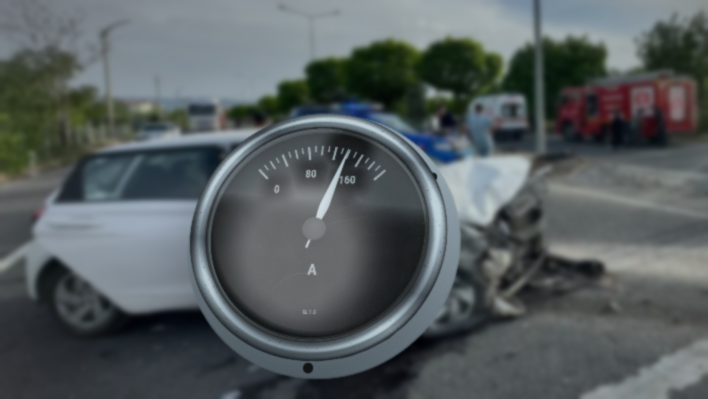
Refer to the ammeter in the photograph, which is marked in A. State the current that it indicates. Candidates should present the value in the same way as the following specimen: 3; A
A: 140; A
